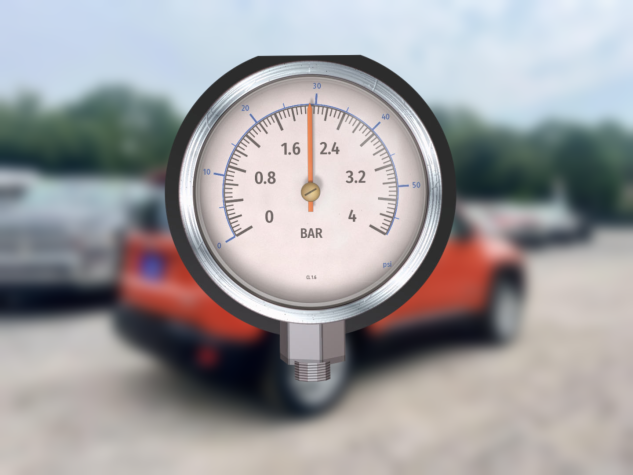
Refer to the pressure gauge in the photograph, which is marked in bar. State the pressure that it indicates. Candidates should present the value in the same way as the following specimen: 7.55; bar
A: 2; bar
